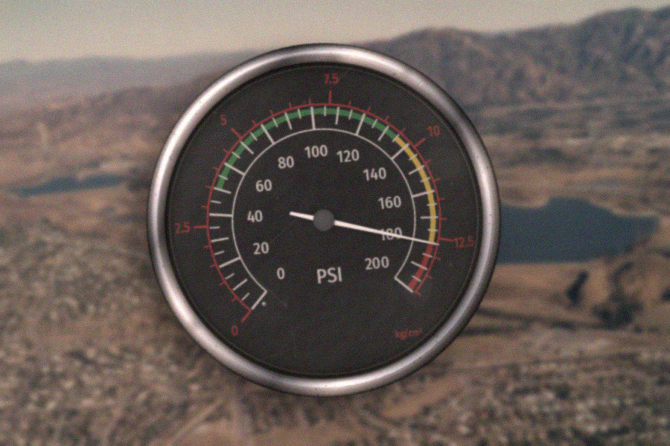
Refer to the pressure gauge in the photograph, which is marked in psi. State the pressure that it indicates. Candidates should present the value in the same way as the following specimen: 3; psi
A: 180; psi
